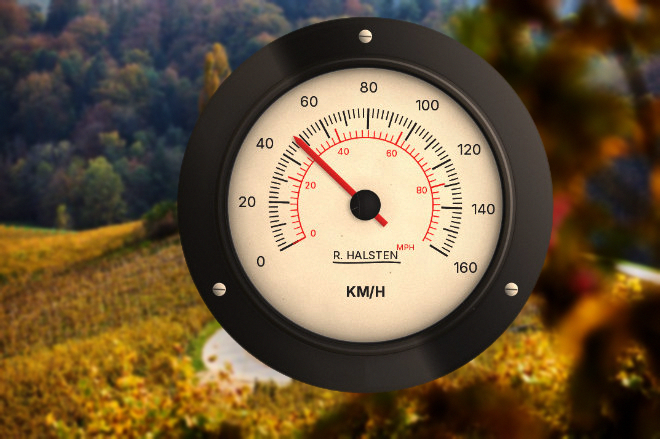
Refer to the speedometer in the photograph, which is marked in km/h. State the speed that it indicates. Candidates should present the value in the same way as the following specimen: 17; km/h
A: 48; km/h
